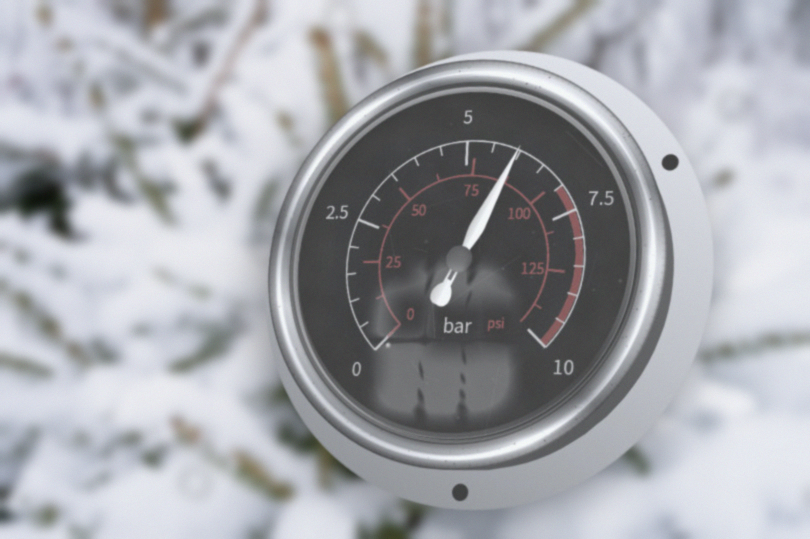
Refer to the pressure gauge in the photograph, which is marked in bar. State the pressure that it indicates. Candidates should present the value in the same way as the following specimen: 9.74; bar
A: 6; bar
